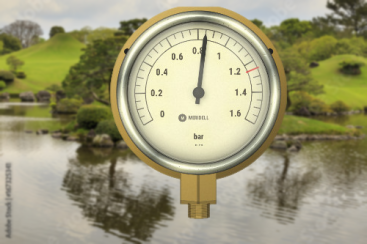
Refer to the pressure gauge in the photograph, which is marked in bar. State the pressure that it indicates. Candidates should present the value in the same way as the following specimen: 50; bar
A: 0.85; bar
